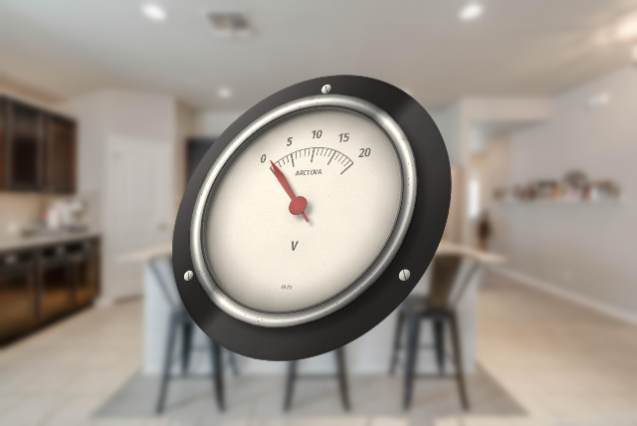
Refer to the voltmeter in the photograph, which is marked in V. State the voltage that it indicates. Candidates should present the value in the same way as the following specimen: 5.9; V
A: 1; V
